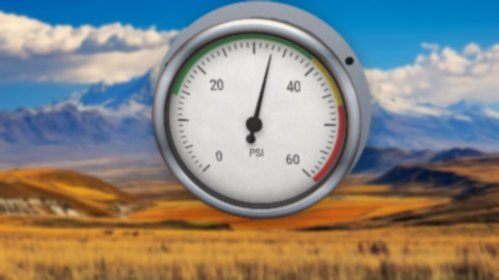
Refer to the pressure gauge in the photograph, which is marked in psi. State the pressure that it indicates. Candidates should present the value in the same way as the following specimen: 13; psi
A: 33; psi
